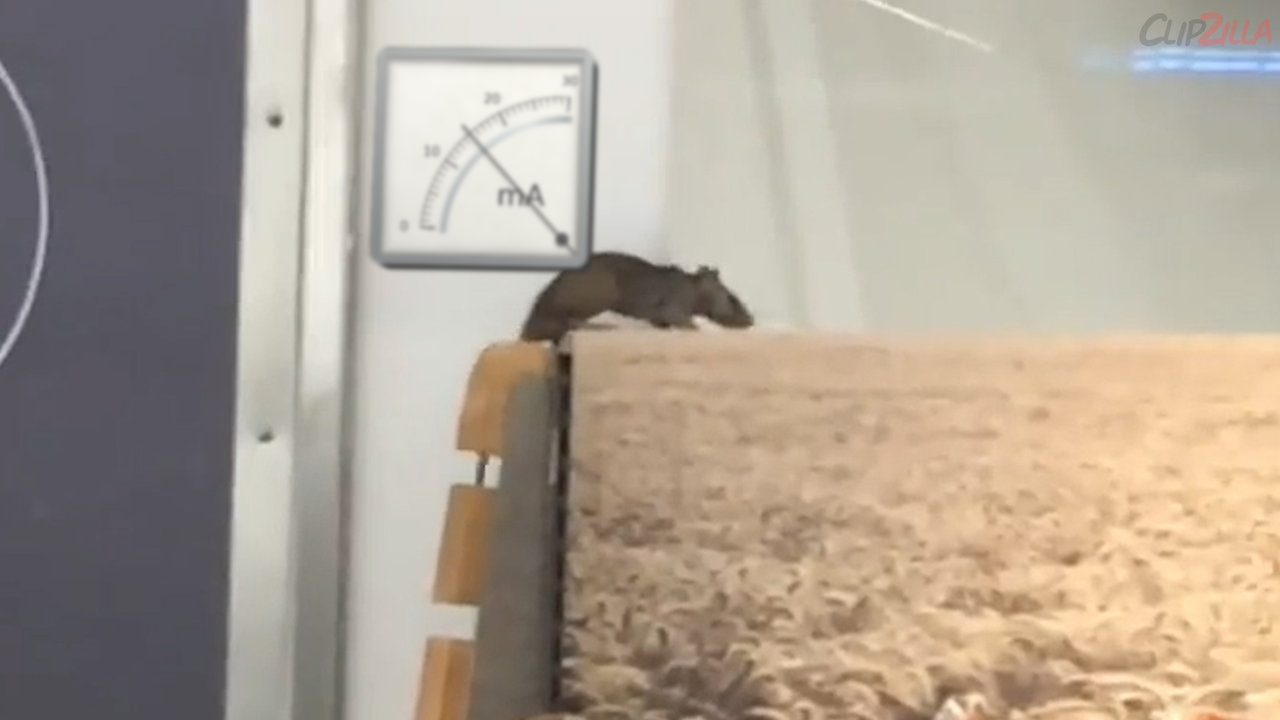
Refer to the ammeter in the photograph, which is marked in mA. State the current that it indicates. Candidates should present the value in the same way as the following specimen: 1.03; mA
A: 15; mA
